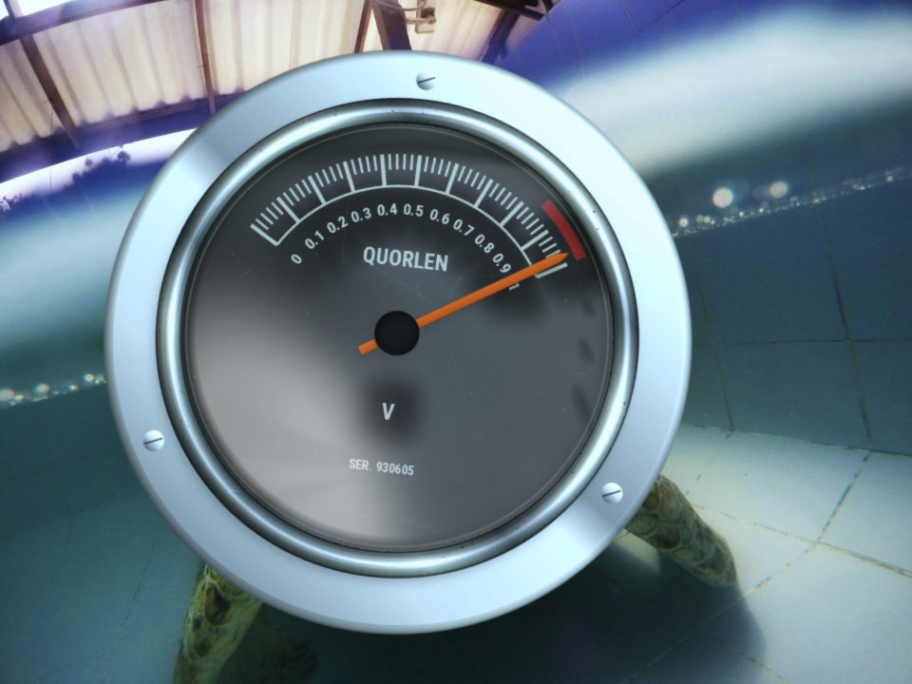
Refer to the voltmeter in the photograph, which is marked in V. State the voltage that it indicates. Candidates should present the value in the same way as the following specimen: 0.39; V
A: 0.98; V
